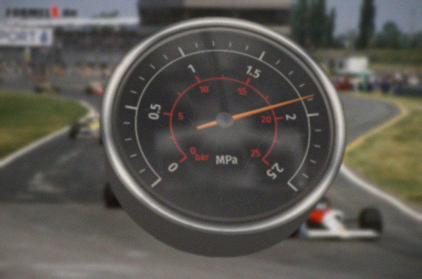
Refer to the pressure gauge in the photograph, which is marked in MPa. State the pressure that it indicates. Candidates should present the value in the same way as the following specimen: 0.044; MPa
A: 1.9; MPa
